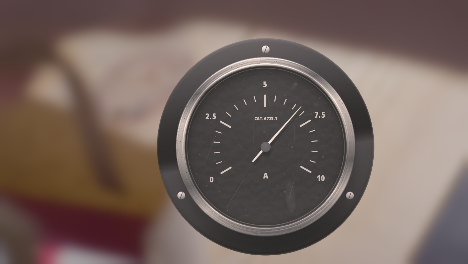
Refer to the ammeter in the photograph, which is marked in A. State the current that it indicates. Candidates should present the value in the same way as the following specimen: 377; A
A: 6.75; A
